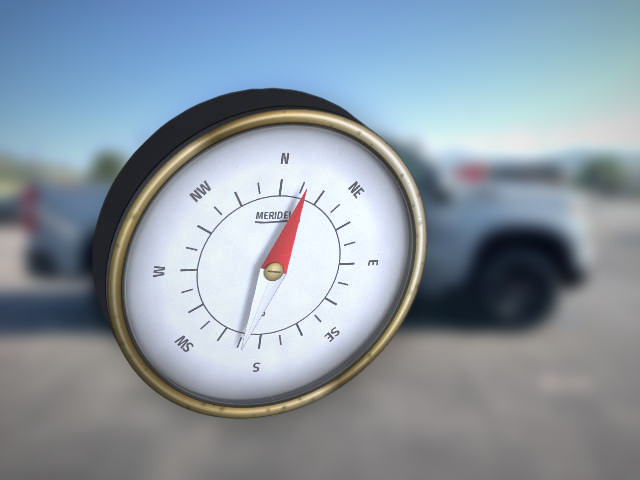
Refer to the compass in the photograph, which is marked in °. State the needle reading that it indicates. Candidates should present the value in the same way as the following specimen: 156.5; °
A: 15; °
